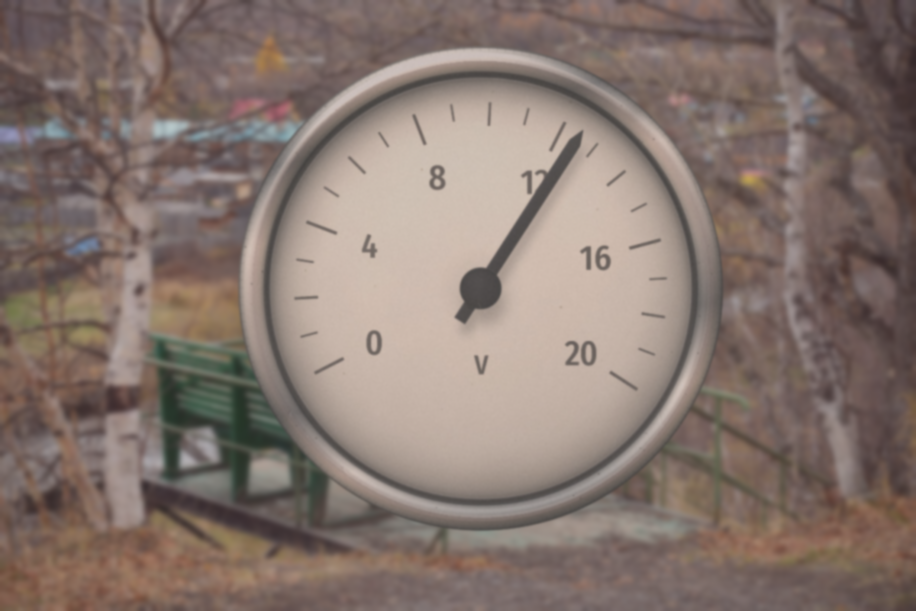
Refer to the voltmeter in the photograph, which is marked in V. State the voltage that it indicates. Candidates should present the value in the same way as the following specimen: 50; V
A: 12.5; V
